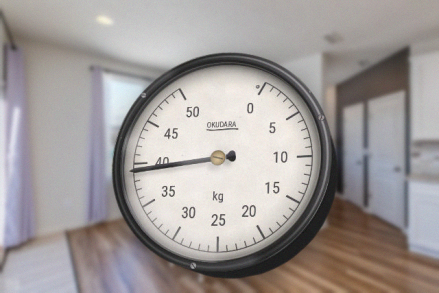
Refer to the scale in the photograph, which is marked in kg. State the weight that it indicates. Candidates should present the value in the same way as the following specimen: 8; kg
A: 39; kg
